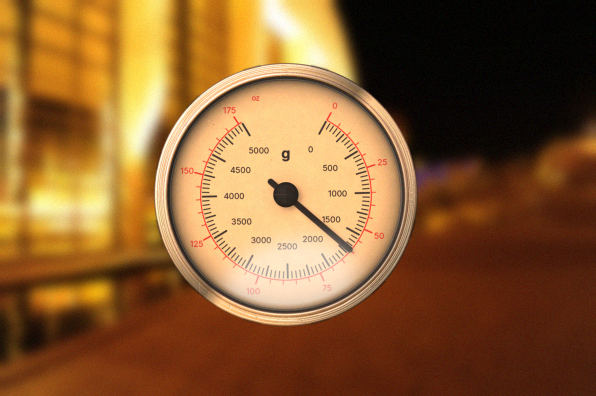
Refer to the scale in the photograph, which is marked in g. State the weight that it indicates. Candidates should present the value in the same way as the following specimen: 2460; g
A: 1700; g
